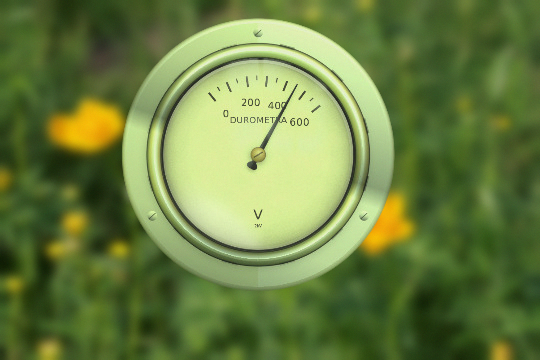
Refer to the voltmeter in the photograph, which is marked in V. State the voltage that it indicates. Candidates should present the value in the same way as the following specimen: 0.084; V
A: 450; V
